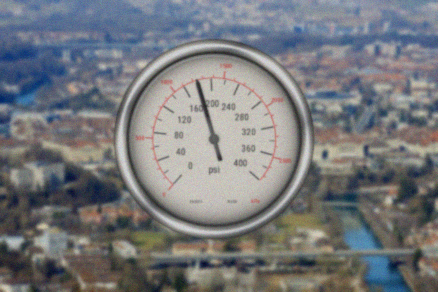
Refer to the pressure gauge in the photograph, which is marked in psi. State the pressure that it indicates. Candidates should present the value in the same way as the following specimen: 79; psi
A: 180; psi
